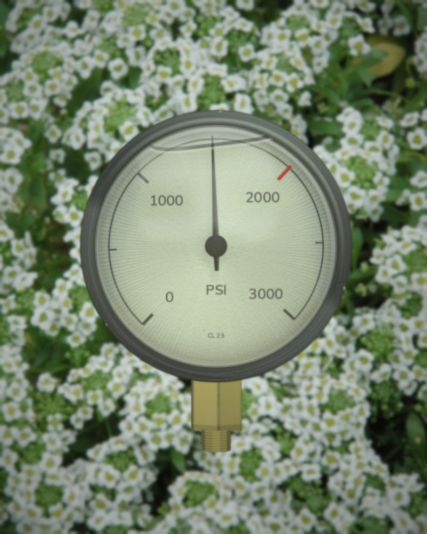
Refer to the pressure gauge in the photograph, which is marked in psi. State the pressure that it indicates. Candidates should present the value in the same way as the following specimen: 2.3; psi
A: 1500; psi
